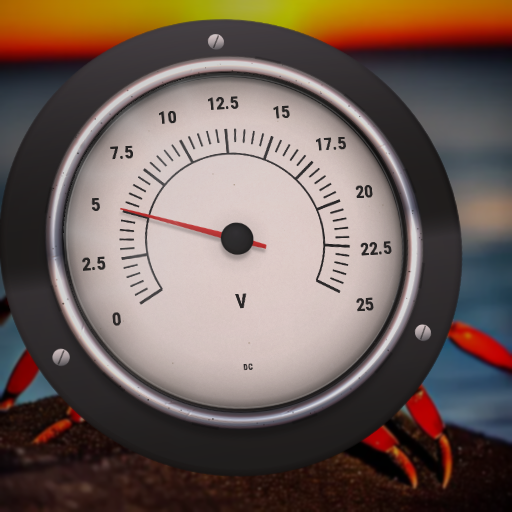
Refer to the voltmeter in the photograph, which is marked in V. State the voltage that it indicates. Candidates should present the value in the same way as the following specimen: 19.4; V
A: 5; V
